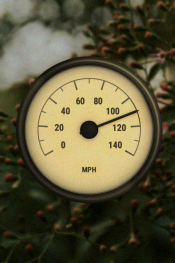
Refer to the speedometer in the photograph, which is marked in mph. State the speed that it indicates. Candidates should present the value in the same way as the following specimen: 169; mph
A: 110; mph
